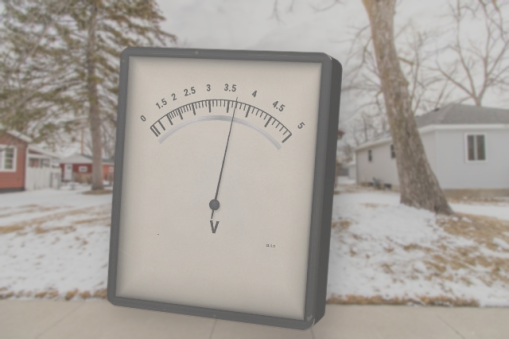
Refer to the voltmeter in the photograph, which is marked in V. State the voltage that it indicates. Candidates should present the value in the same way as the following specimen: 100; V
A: 3.7; V
